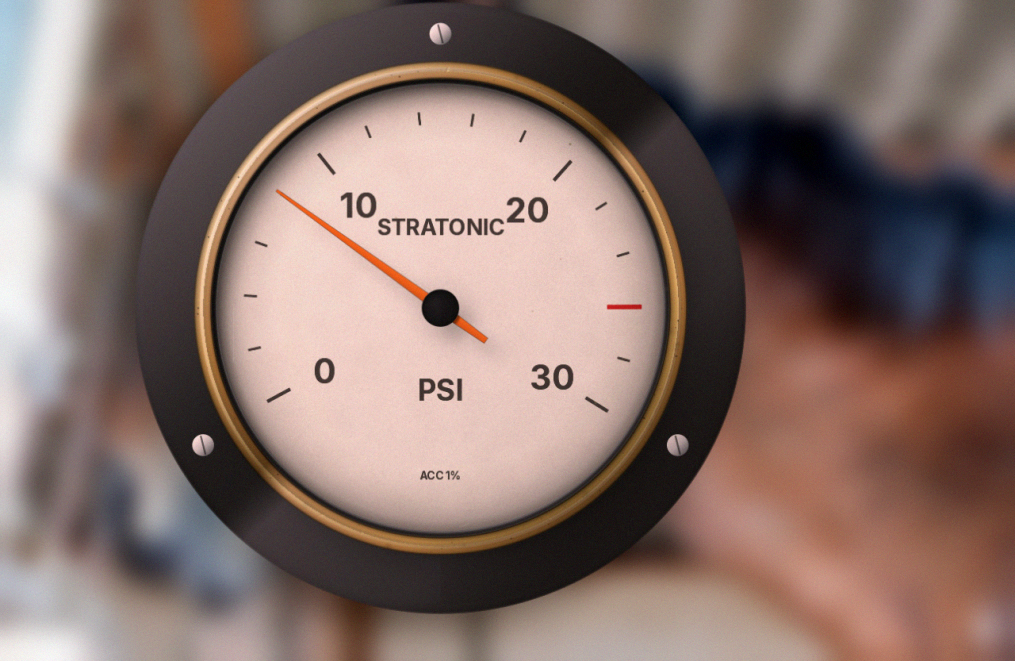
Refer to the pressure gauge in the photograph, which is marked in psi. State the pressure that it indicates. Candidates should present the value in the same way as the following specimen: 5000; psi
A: 8; psi
